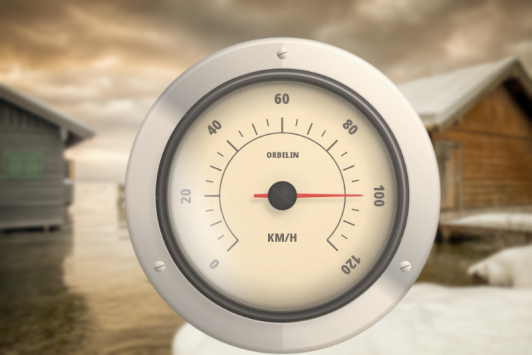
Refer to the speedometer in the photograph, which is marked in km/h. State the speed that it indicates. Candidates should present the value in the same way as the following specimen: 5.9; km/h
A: 100; km/h
